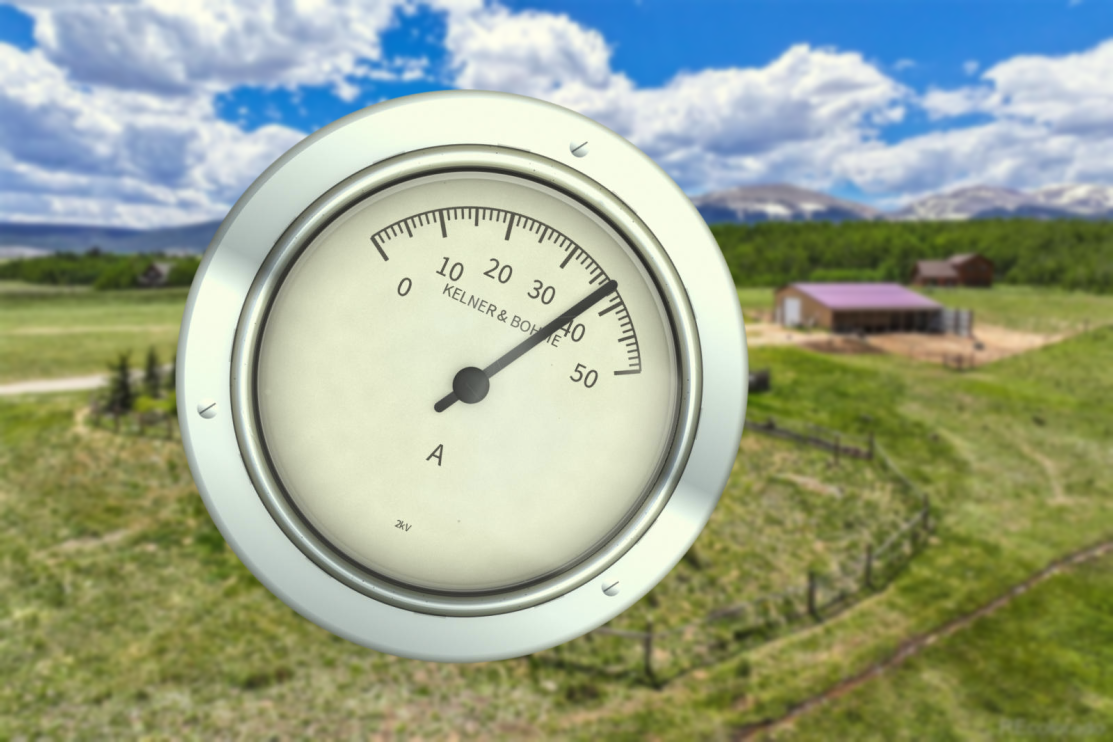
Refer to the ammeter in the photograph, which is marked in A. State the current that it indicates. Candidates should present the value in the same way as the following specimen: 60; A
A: 37; A
